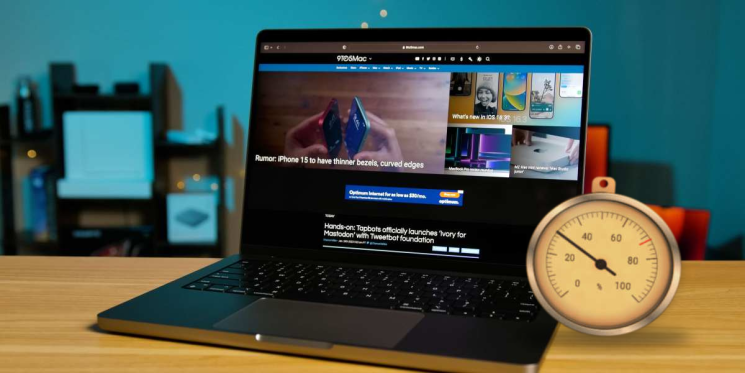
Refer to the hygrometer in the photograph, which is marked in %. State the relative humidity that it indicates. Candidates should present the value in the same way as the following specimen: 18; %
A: 30; %
